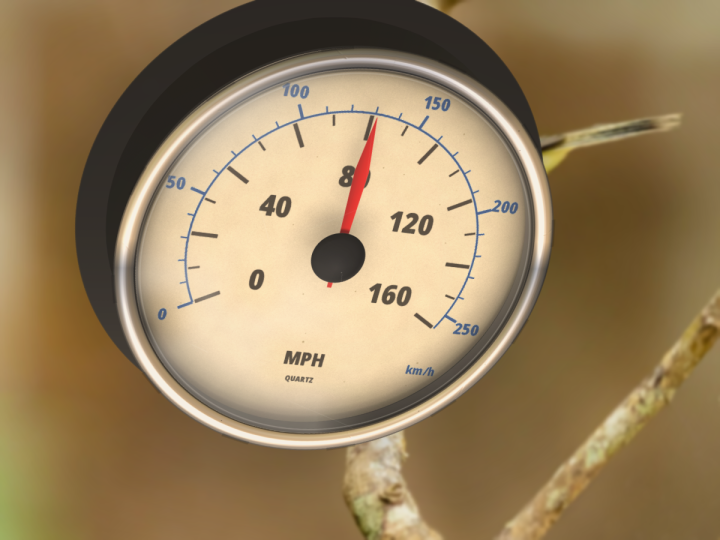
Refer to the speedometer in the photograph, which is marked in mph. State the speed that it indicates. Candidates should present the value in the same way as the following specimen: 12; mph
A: 80; mph
